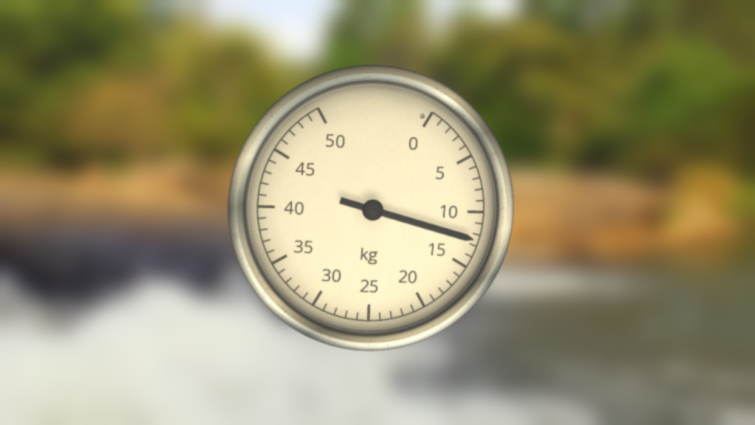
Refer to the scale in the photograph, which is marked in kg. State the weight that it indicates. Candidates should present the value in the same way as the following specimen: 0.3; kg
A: 12.5; kg
